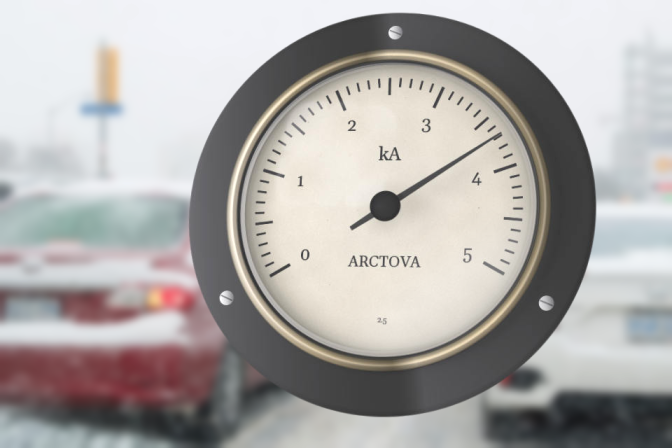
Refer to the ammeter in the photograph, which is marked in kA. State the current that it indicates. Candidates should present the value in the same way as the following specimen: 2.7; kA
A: 3.7; kA
